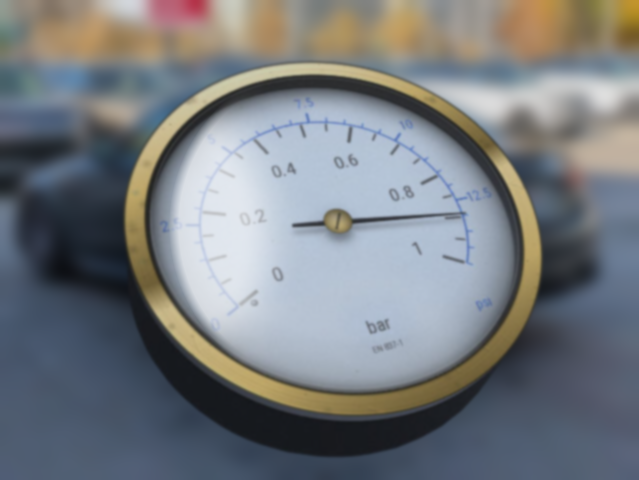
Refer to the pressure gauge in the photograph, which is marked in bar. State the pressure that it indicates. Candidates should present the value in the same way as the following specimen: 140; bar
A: 0.9; bar
